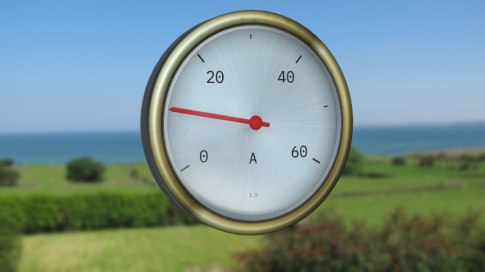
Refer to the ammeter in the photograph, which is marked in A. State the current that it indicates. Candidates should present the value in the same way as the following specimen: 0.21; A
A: 10; A
